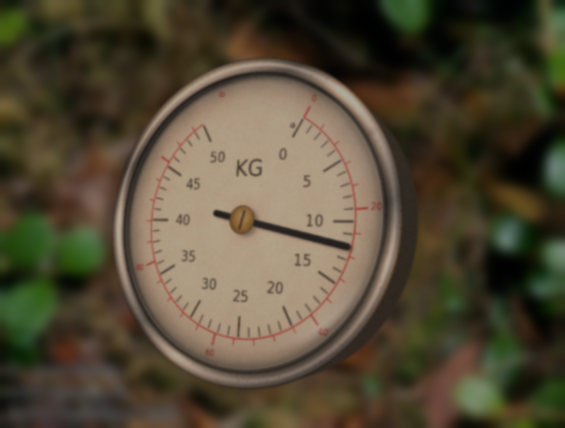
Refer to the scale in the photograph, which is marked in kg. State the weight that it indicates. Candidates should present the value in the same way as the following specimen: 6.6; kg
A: 12; kg
